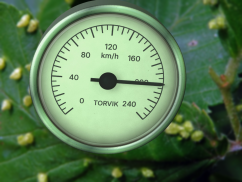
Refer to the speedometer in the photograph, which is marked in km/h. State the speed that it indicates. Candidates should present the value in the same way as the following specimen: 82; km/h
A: 200; km/h
